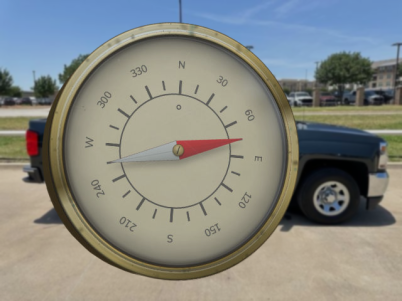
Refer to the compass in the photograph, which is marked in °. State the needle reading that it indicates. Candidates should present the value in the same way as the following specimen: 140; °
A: 75; °
